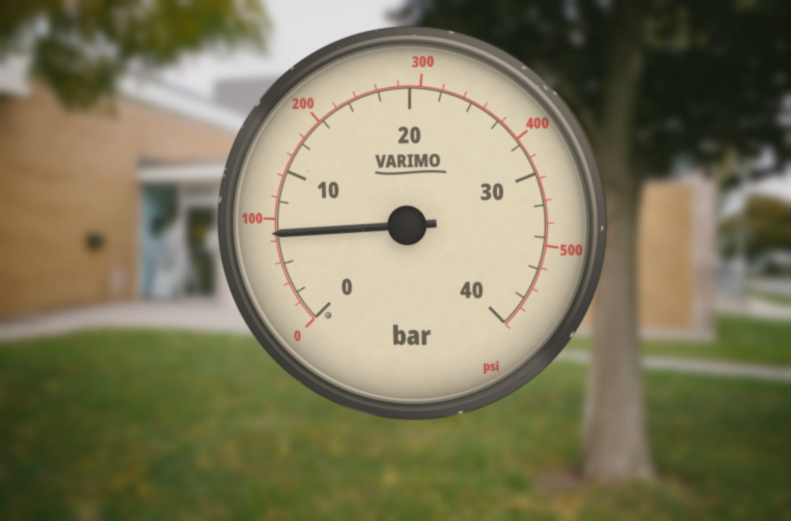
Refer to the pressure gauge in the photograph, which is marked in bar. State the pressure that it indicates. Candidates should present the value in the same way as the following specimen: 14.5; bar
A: 6; bar
